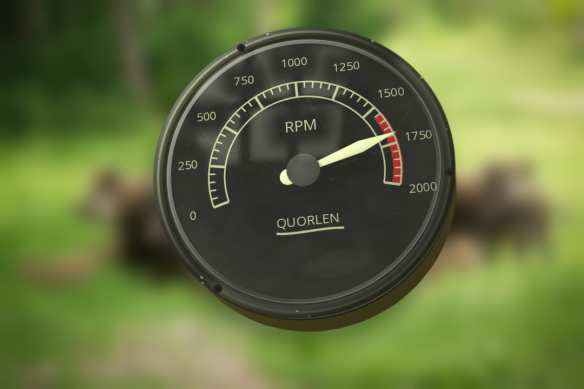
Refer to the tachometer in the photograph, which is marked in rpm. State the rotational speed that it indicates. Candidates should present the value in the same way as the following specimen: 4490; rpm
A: 1700; rpm
